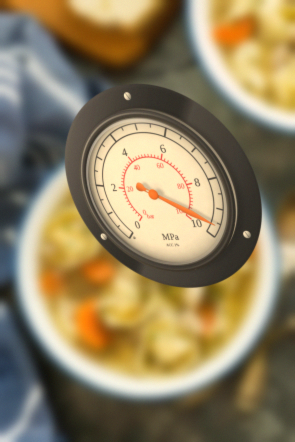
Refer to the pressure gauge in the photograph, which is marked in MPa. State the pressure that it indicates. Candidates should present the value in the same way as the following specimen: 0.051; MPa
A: 9.5; MPa
